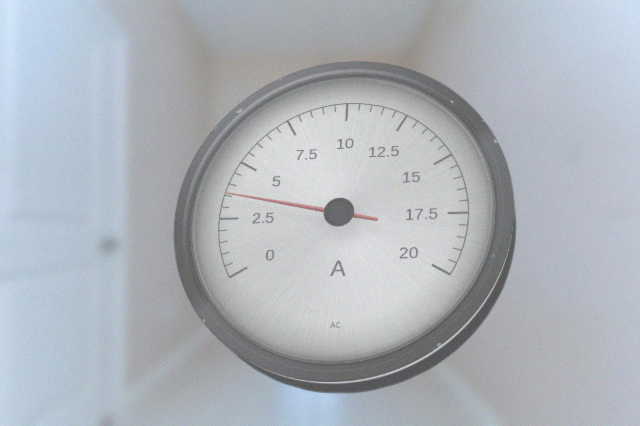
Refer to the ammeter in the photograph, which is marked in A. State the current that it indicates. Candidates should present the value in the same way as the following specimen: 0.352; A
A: 3.5; A
